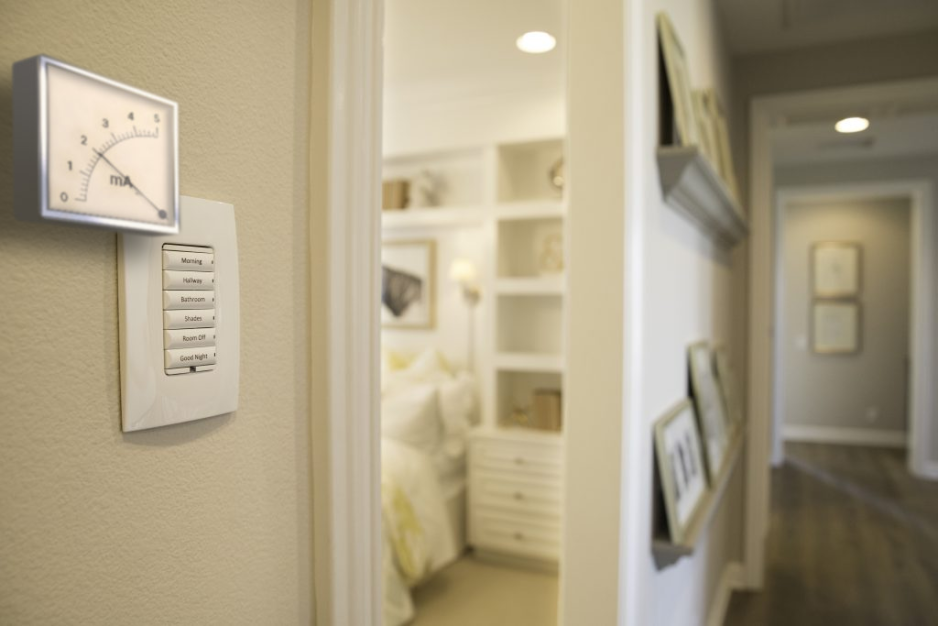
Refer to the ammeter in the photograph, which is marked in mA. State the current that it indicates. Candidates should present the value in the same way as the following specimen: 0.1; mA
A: 2; mA
